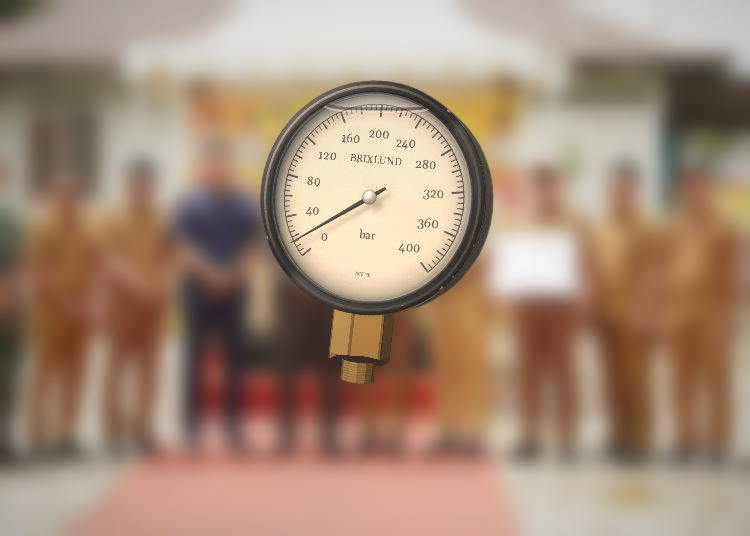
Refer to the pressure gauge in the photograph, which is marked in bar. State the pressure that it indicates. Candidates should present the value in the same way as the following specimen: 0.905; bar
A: 15; bar
